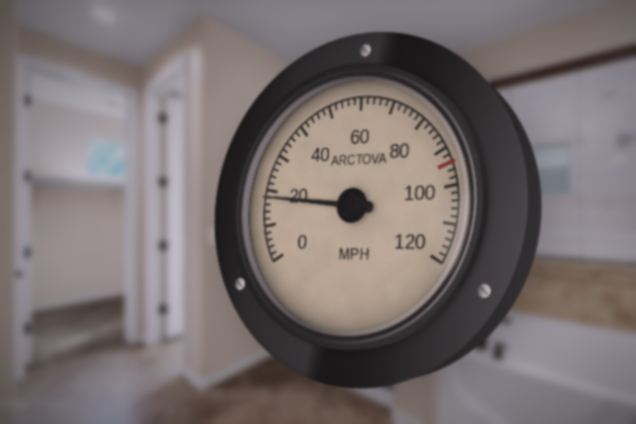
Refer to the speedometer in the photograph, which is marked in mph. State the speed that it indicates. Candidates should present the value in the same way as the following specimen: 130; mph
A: 18; mph
